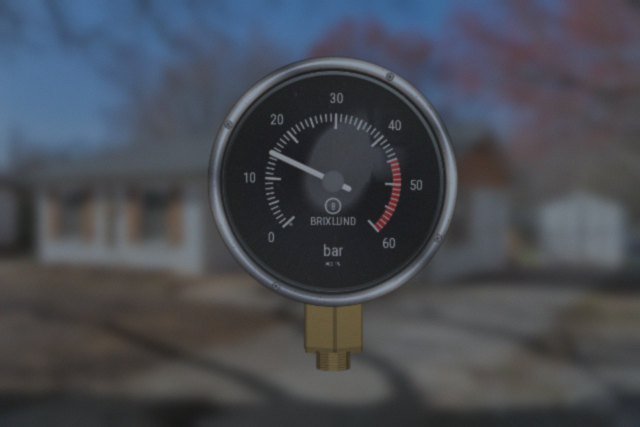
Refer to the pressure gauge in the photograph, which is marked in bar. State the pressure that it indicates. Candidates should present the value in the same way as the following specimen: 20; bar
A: 15; bar
